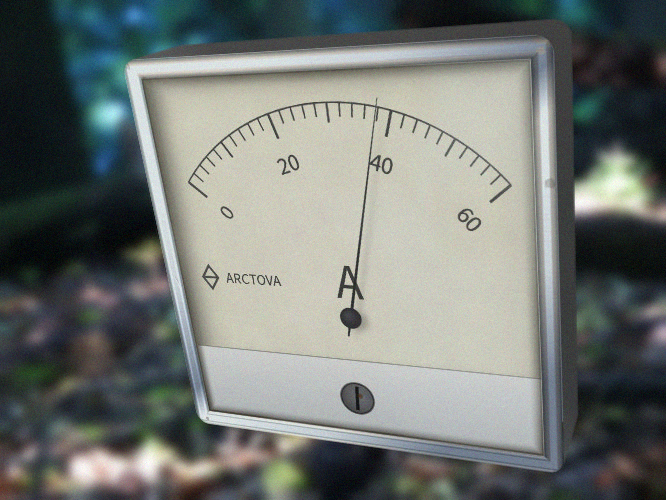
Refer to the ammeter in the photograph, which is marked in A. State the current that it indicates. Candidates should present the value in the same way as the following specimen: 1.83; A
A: 38; A
